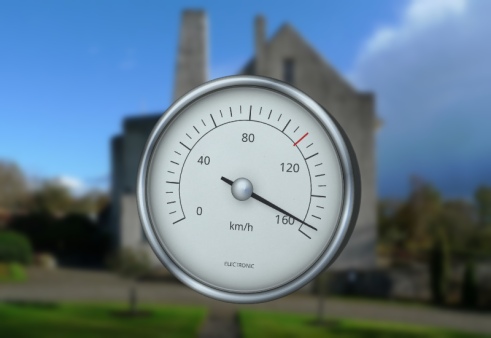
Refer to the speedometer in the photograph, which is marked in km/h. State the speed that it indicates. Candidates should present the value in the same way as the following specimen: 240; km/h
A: 155; km/h
